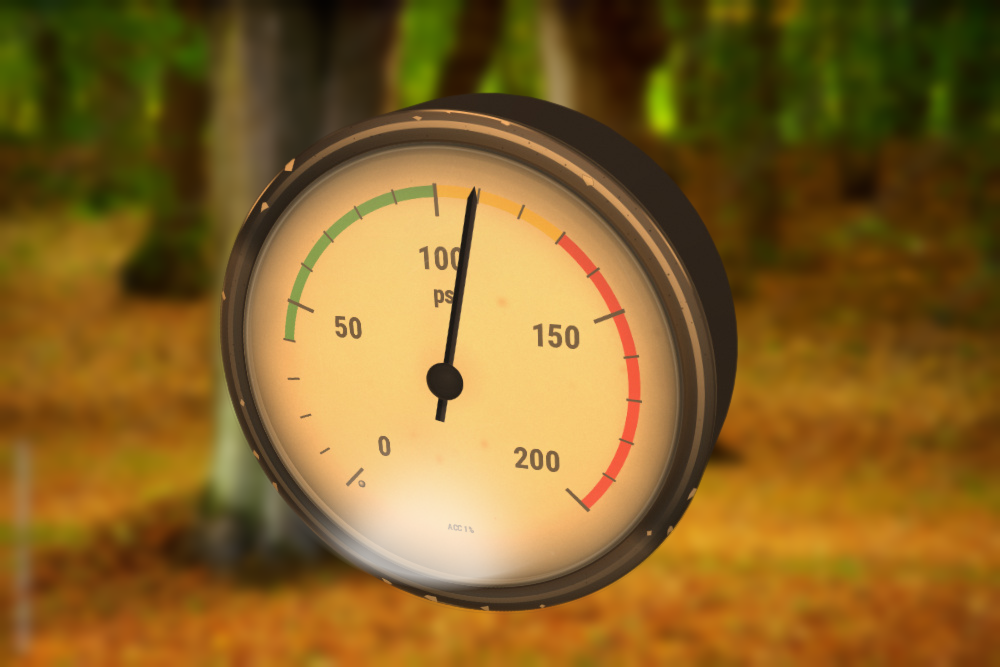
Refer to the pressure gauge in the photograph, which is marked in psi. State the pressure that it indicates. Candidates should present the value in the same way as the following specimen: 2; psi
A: 110; psi
